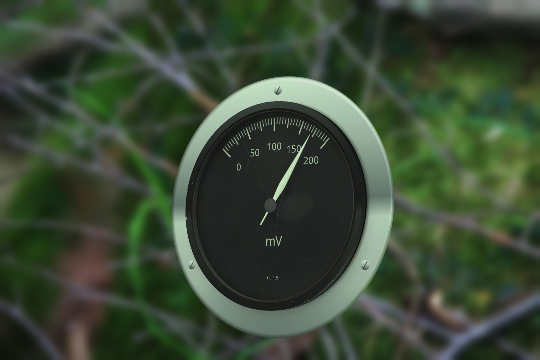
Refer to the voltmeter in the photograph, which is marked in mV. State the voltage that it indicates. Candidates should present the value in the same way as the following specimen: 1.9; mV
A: 175; mV
